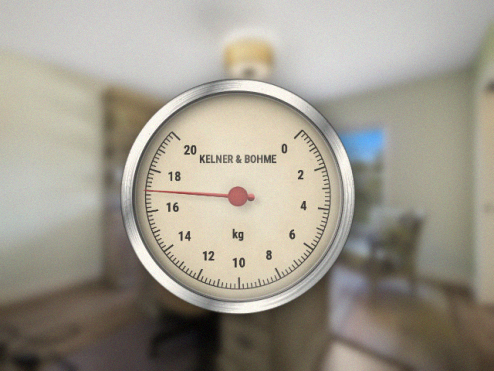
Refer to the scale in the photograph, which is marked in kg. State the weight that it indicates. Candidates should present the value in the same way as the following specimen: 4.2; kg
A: 17; kg
